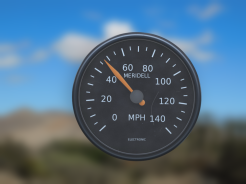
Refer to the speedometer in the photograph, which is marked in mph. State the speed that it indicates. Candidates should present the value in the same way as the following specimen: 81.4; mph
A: 47.5; mph
